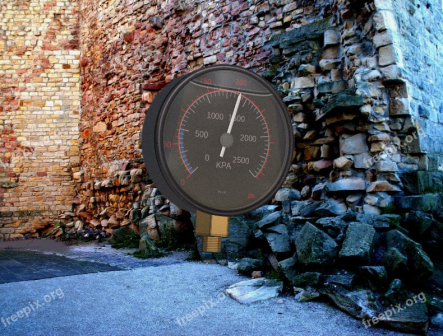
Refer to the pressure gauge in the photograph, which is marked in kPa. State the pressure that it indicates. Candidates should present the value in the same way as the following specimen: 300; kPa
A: 1400; kPa
